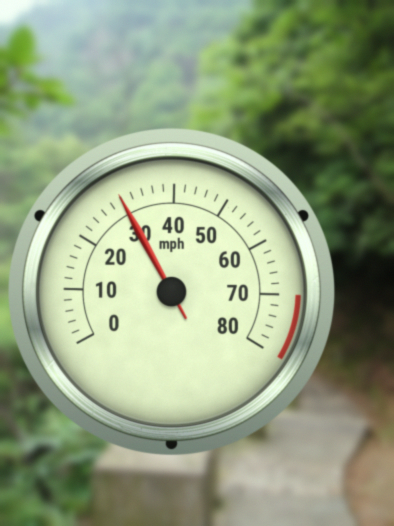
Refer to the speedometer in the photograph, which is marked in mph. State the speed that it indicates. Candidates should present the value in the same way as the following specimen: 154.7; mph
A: 30; mph
